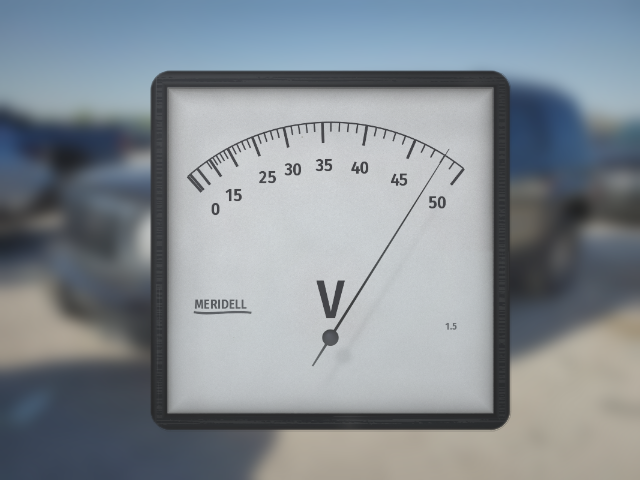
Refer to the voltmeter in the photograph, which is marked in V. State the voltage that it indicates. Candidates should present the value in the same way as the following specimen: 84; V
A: 48; V
